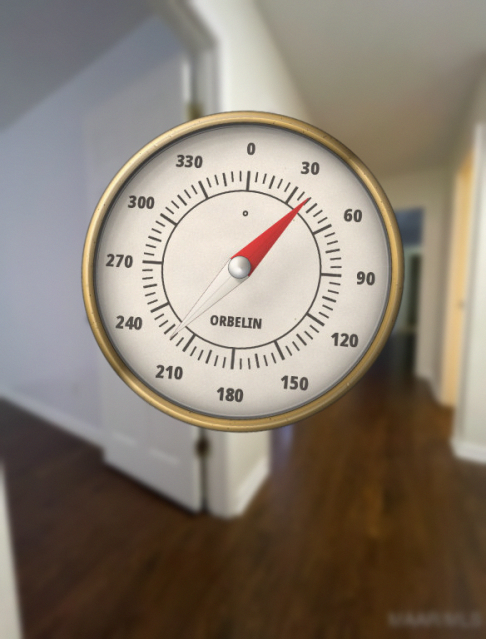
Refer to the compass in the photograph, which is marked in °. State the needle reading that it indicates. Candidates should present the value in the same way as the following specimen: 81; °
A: 40; °
